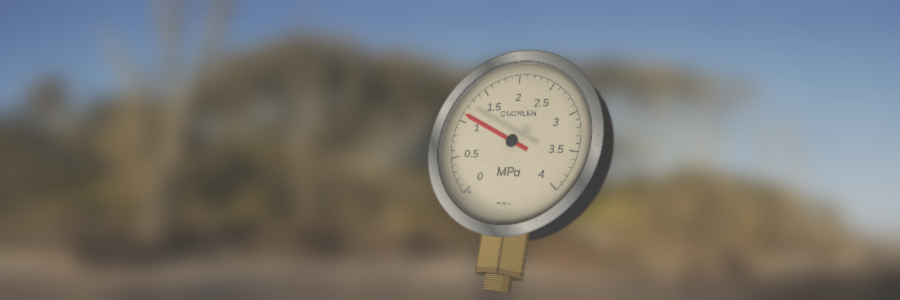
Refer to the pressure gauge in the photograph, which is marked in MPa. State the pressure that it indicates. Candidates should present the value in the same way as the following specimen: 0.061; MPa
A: 1.1; MPa
